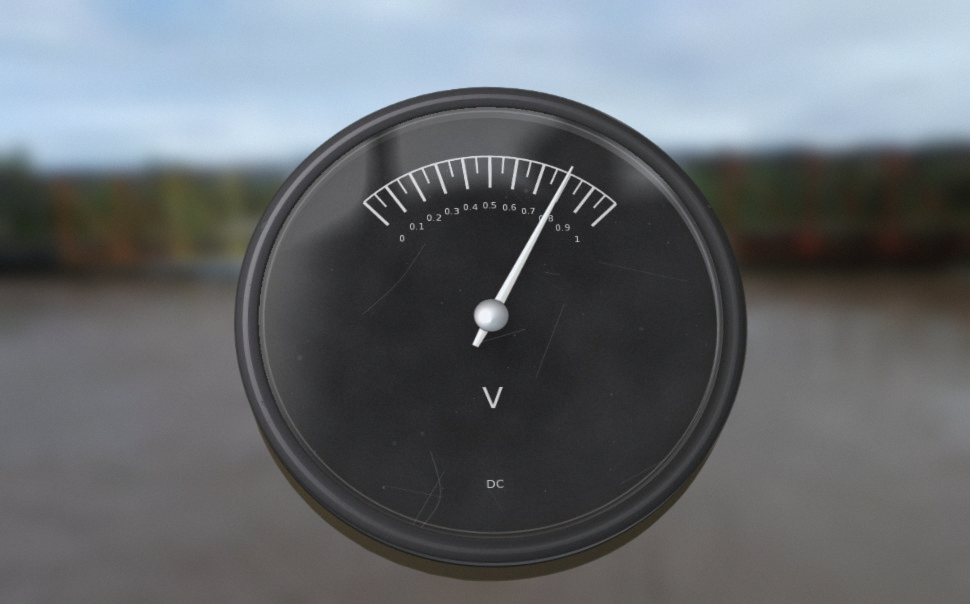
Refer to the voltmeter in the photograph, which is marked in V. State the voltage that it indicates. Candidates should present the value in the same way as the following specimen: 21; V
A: 0.8; V
